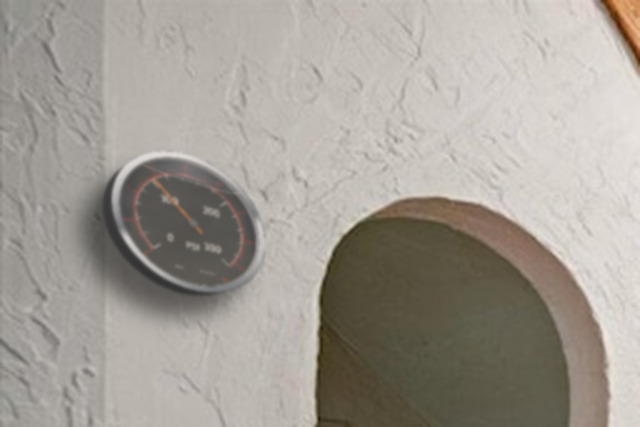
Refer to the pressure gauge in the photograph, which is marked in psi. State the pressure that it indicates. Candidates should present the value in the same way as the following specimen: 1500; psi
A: 100; psi
